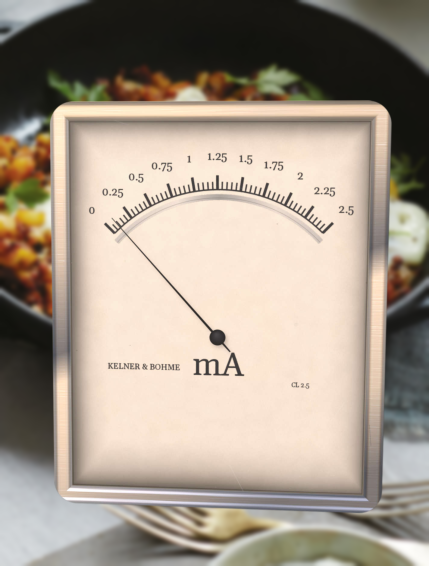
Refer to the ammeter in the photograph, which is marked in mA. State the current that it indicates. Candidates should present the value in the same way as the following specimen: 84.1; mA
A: 0.1; mA
